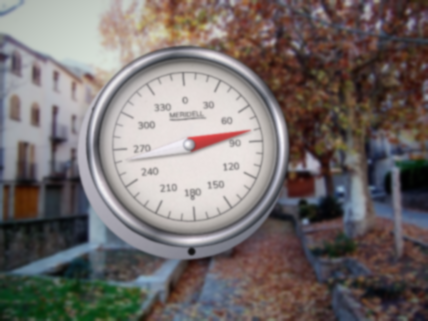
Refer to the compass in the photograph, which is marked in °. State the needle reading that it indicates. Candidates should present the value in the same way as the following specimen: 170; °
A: 80; °
